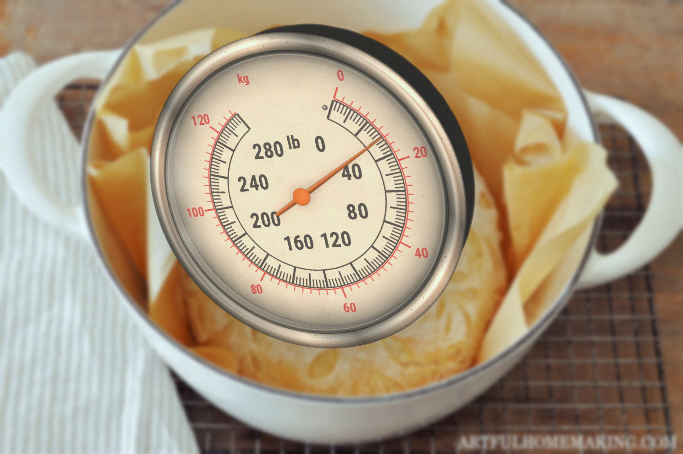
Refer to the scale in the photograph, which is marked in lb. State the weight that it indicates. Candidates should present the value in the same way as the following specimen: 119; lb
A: 30; lb
